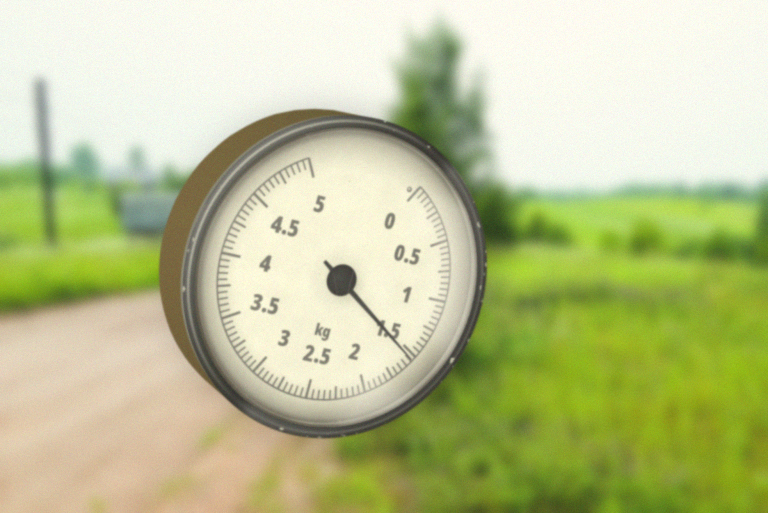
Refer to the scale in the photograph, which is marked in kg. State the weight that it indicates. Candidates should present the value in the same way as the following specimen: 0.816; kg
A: 1.55; kg
